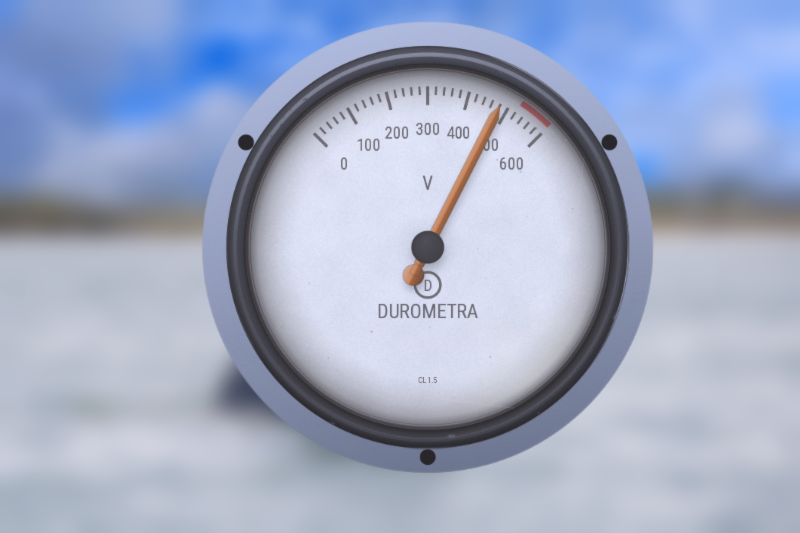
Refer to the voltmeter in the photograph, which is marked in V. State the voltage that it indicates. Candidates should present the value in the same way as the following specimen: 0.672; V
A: 480; V
